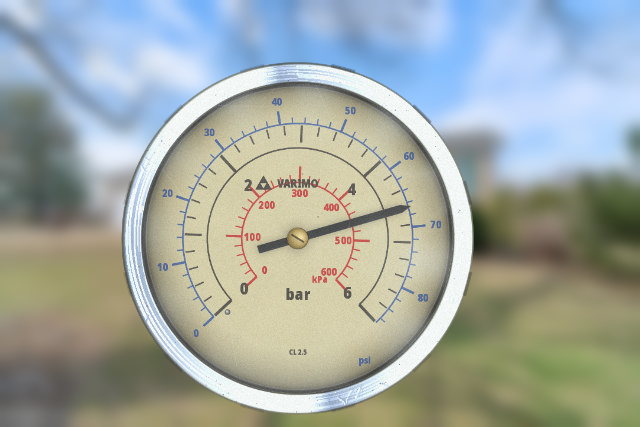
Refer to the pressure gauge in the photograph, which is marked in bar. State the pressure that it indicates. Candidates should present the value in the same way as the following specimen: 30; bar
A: 4.6; bar
